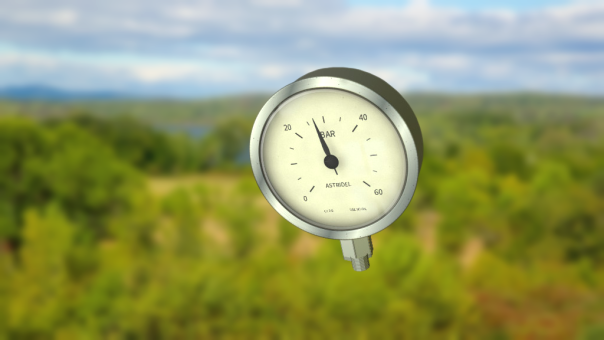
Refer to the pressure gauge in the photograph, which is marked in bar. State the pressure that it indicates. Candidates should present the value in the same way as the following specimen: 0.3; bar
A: 27.5; bar
